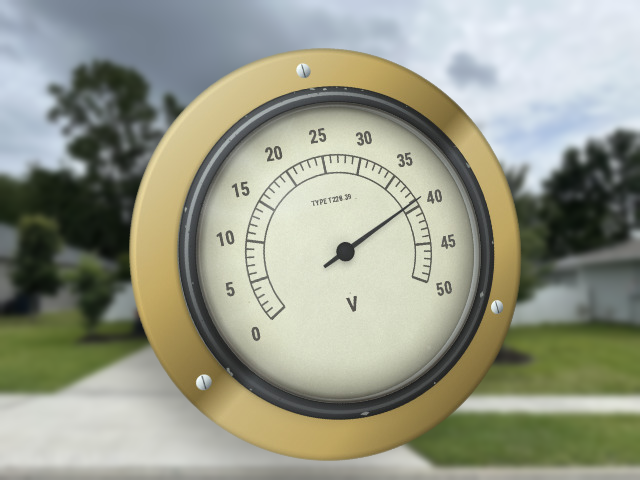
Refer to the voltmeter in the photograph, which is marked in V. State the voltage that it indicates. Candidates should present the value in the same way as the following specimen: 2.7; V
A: 39; V
